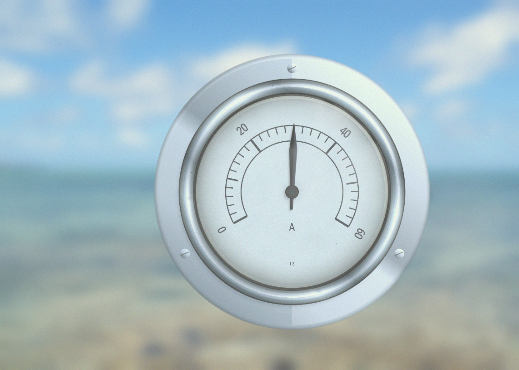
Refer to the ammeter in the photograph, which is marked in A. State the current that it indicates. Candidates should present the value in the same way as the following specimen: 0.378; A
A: 30; A
